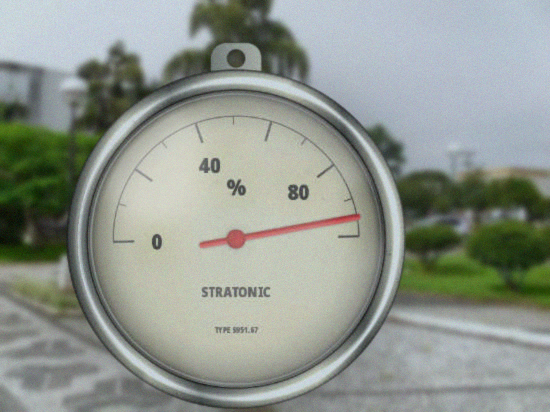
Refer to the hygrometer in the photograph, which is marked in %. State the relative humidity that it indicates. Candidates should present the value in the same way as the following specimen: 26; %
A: 95; %
